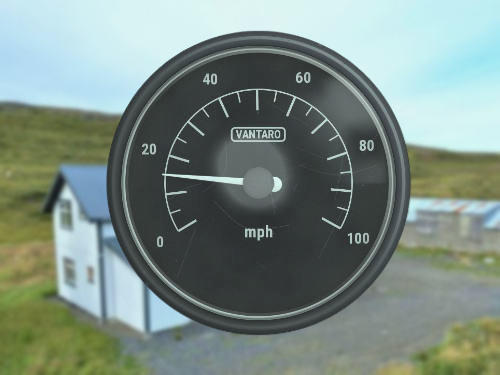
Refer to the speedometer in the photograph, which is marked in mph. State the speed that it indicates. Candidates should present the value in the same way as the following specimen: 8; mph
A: 15; mph
